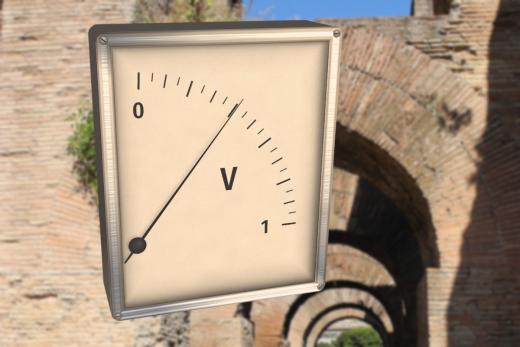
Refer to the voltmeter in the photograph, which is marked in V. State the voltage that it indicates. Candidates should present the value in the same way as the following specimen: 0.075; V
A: 0.4; V
